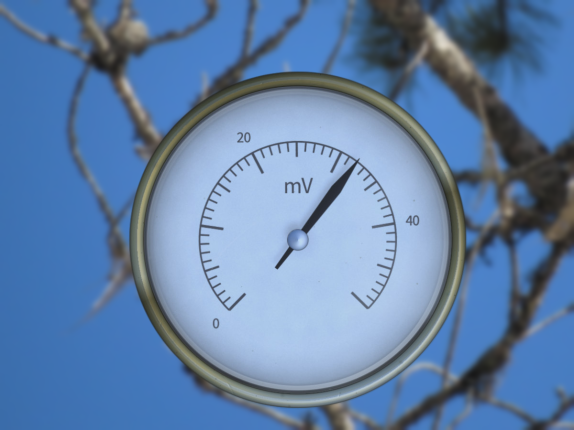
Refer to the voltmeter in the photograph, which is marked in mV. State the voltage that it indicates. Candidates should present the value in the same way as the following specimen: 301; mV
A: 32; mV
